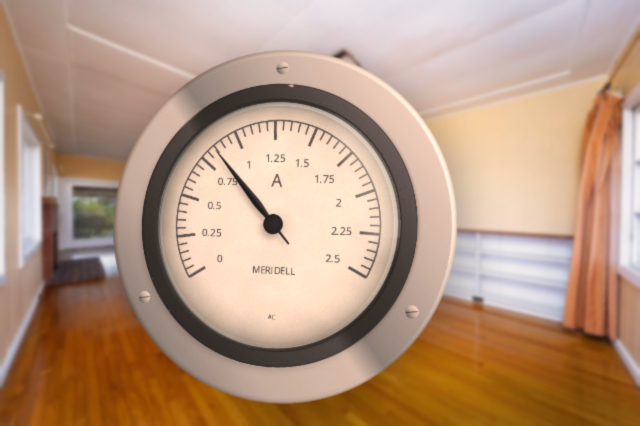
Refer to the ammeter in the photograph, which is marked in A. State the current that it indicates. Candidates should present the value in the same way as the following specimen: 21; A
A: 0.85; A
